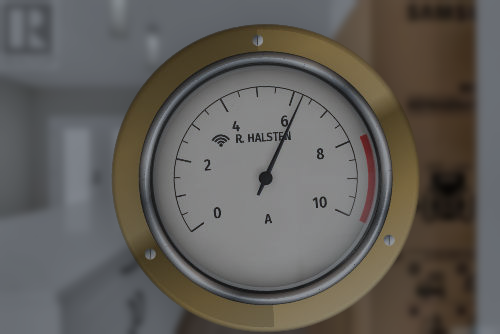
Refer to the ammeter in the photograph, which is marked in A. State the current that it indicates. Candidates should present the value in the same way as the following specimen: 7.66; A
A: 6.25; A
